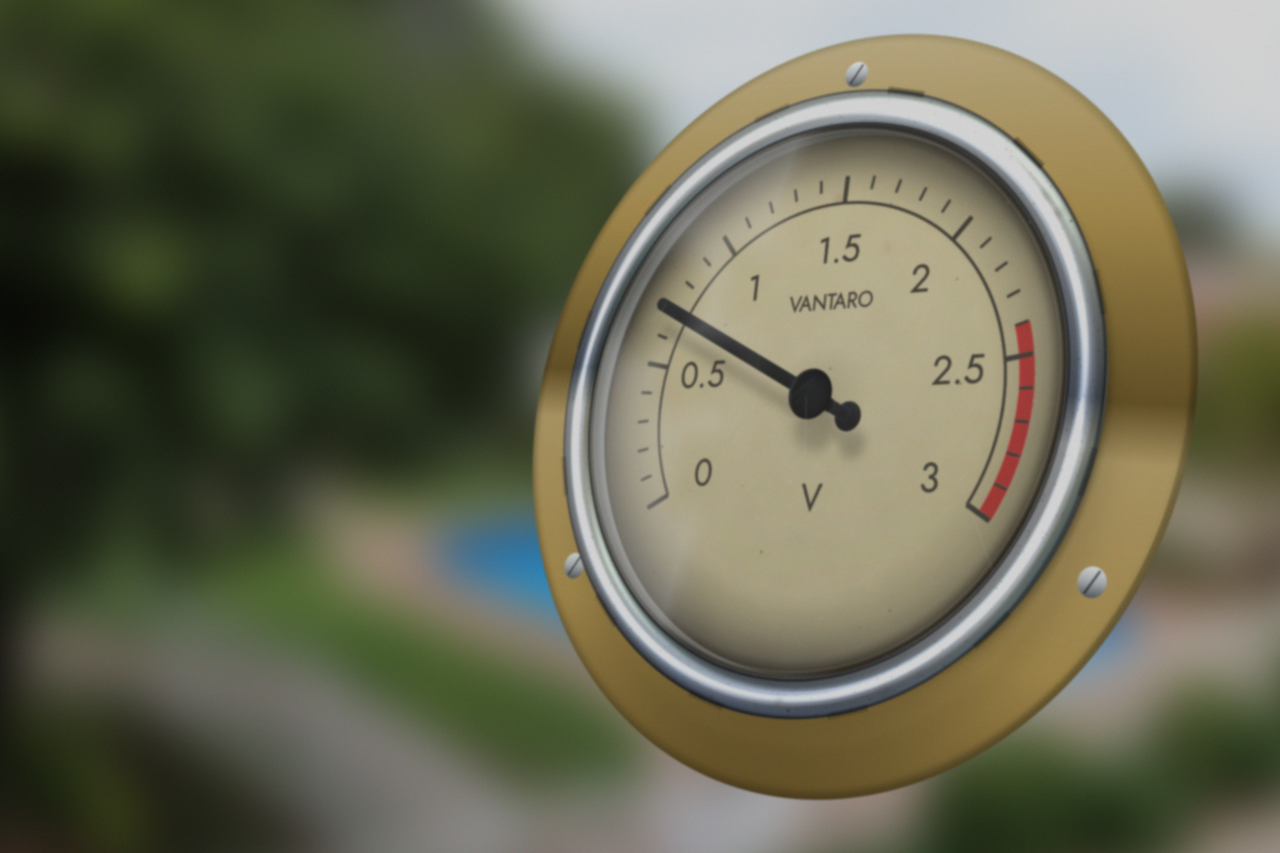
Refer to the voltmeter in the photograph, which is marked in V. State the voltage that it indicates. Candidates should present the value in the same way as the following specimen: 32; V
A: 0.7; V
